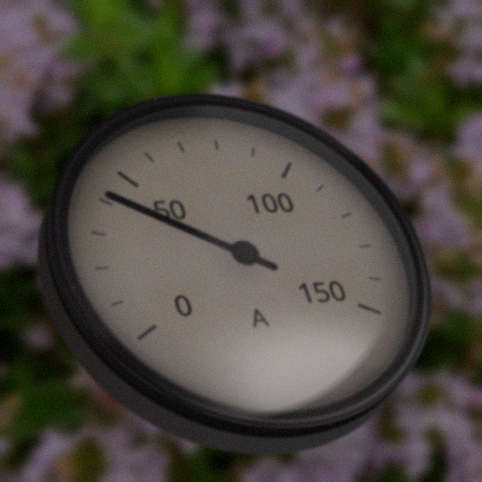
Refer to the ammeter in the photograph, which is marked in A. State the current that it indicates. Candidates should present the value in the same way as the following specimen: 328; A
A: 40; A
